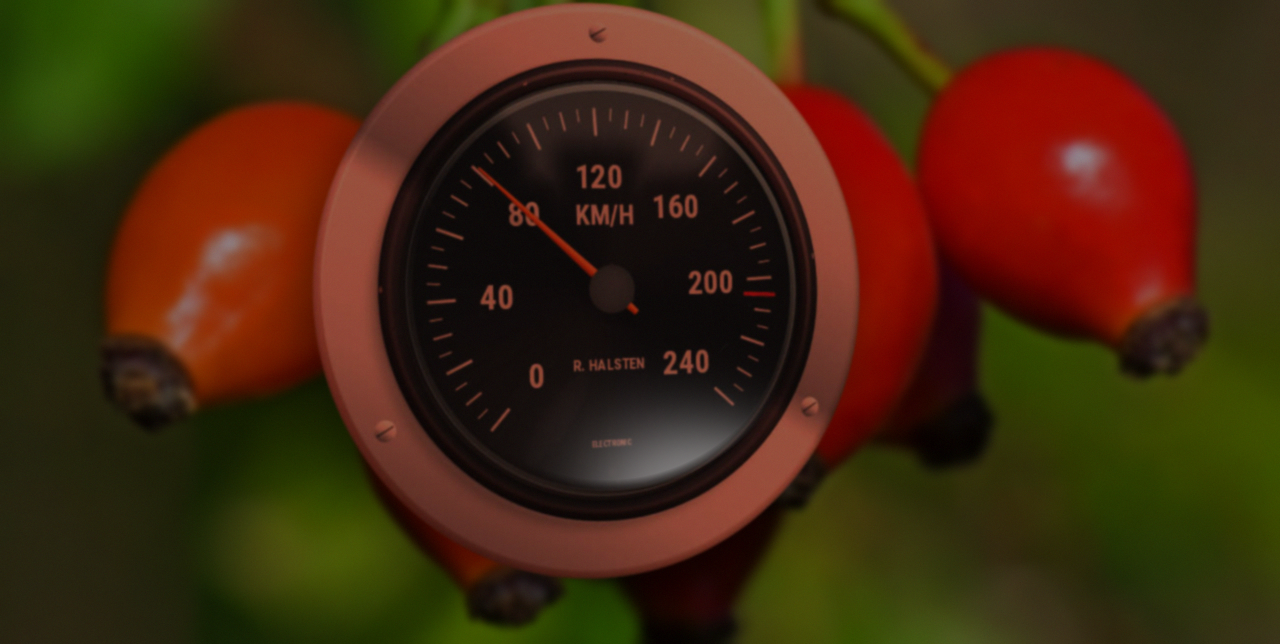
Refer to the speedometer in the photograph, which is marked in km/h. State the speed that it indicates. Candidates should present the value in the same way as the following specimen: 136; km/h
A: 80; km/h
